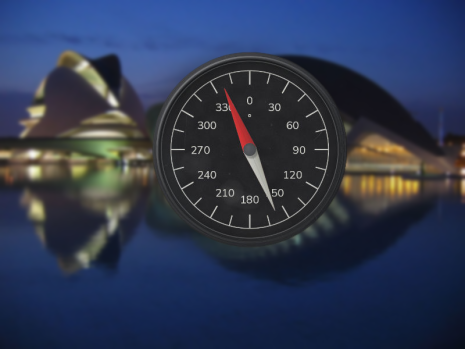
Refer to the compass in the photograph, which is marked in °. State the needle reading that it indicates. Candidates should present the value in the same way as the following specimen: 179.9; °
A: 337.5; °
